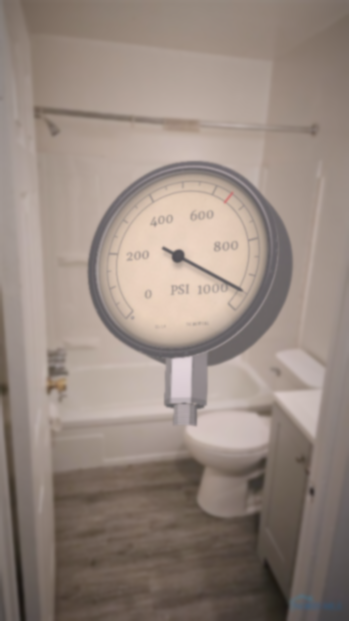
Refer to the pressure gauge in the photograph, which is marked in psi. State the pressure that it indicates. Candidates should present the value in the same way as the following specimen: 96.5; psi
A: 950; psi
